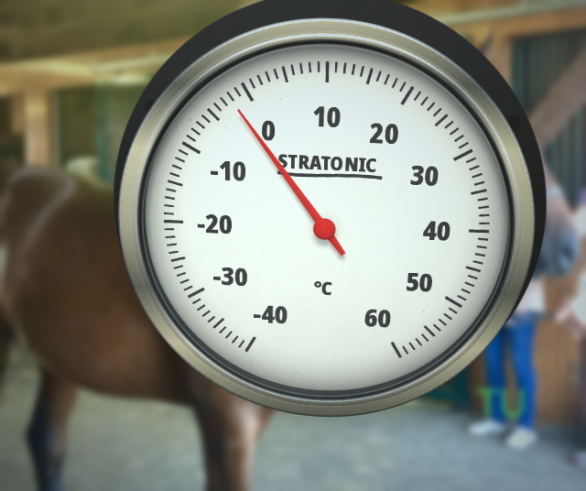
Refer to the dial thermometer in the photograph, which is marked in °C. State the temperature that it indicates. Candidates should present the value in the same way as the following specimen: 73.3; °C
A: -2; °C
